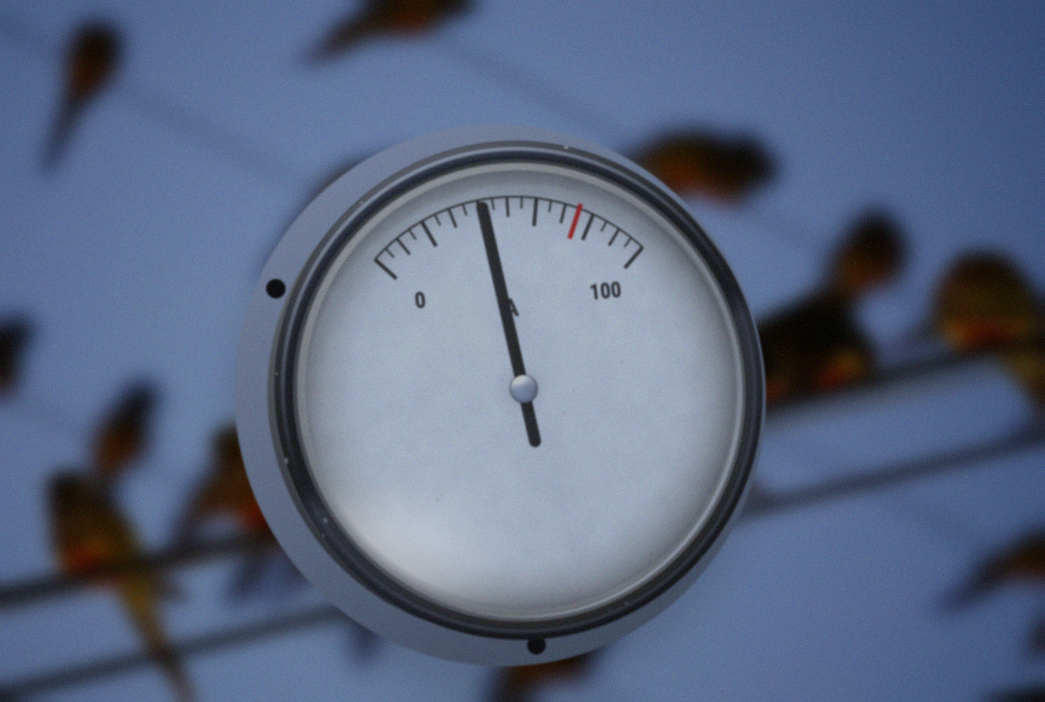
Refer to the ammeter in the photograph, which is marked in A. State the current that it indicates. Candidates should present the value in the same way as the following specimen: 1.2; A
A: 40; A
